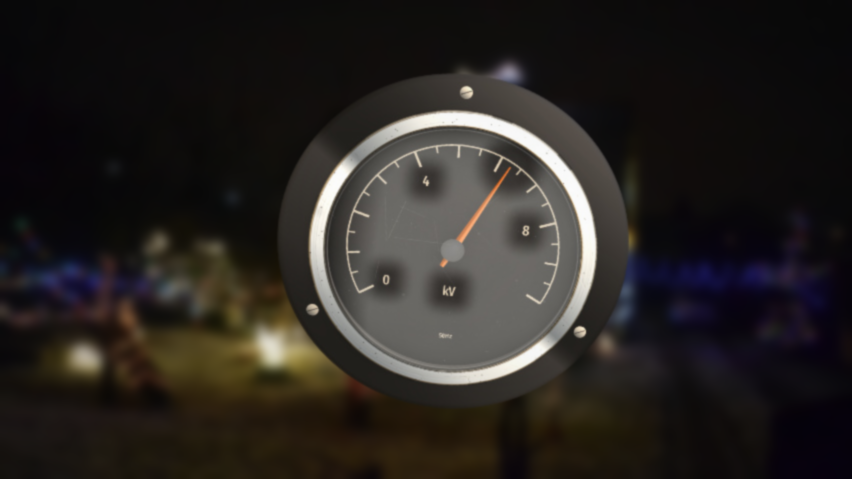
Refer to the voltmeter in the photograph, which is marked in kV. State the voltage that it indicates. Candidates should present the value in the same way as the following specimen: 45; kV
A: 6.25; kV
